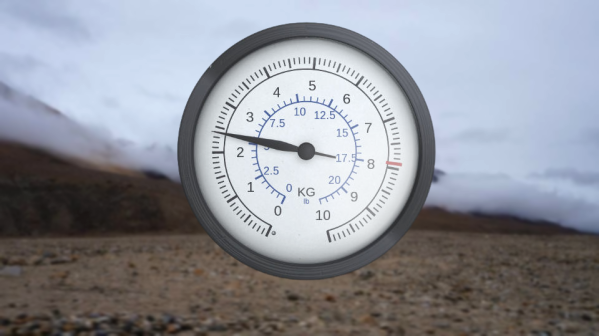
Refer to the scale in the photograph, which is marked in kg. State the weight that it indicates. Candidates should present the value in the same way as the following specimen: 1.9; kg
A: 2.4; kg
